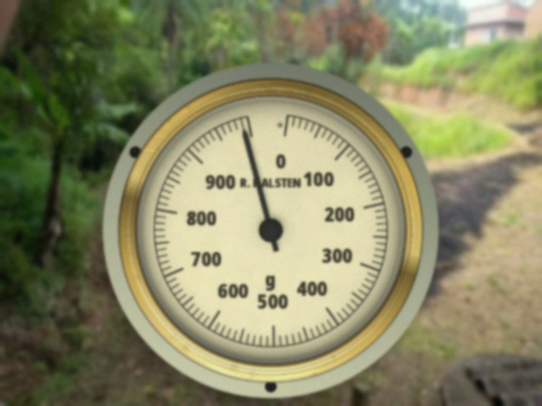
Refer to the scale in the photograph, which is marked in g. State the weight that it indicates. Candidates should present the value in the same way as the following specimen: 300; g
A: 990; g
